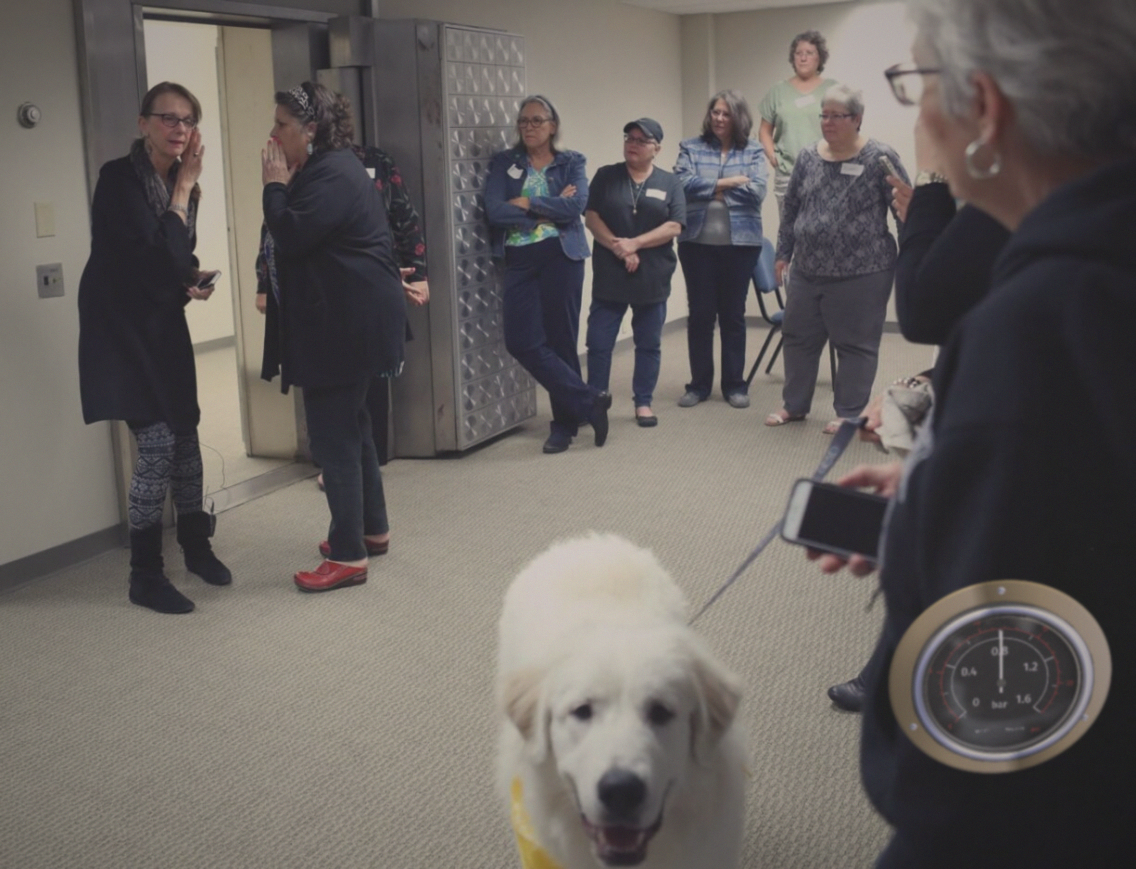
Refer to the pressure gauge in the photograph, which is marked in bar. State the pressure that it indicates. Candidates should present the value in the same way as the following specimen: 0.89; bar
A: 0.8; bar
